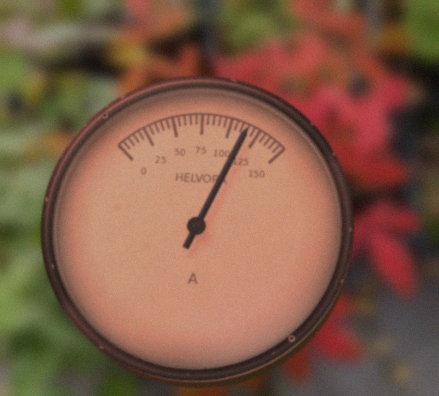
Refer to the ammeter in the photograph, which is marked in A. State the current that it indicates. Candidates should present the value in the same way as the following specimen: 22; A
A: 115; A
